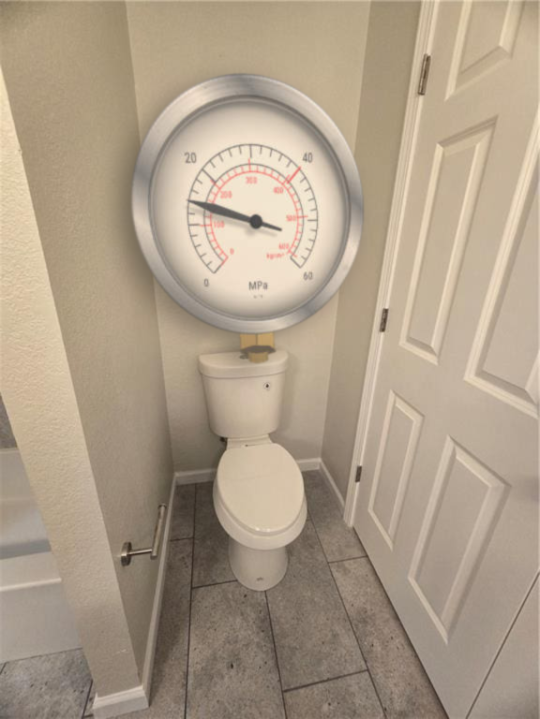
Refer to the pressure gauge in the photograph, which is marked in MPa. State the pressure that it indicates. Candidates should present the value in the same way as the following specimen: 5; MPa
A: 14; MPa
